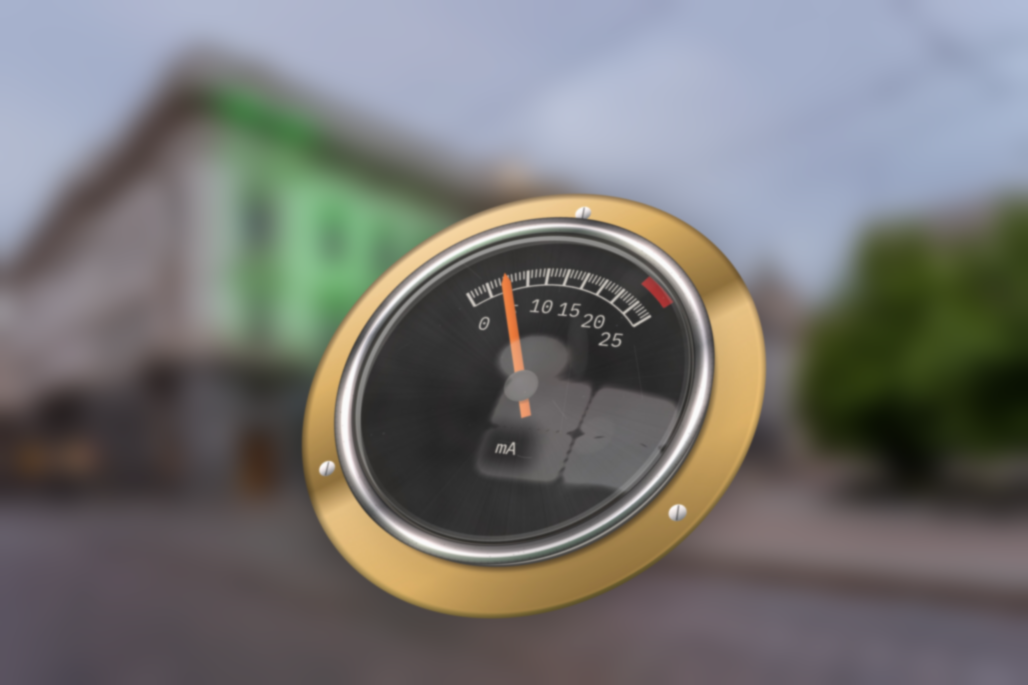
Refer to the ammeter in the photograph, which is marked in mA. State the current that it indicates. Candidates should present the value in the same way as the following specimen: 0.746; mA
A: 5; mA
